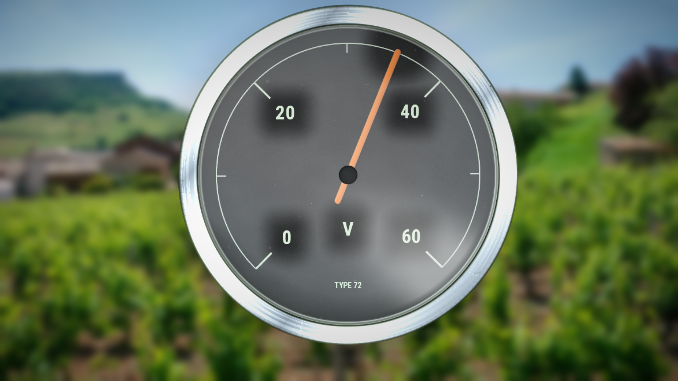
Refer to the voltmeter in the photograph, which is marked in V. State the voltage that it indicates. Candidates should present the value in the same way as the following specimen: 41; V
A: 35; V
